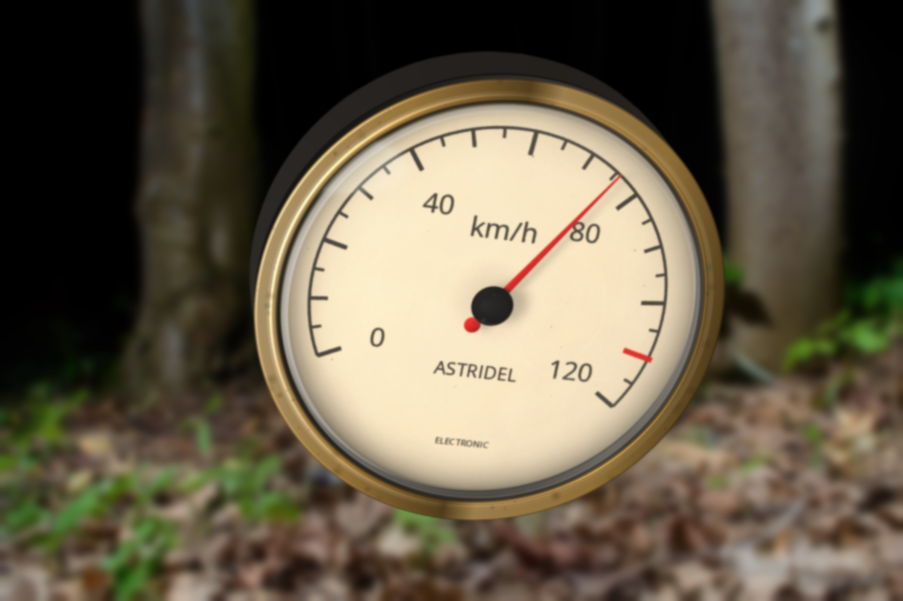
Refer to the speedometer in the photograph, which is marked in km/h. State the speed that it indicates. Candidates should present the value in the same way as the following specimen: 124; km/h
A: 75; km/h
